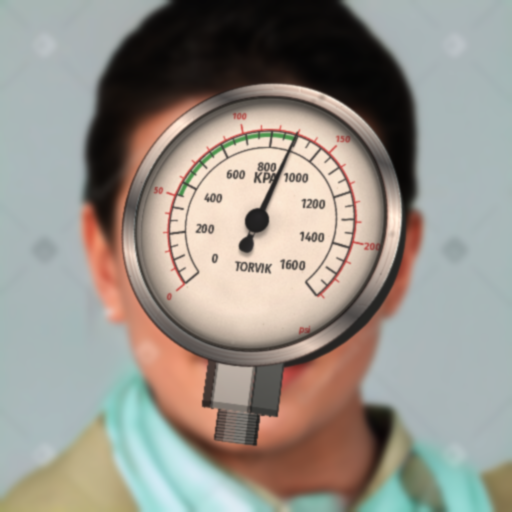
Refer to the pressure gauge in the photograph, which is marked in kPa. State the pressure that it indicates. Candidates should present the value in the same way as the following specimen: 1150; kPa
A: 900; kPa
